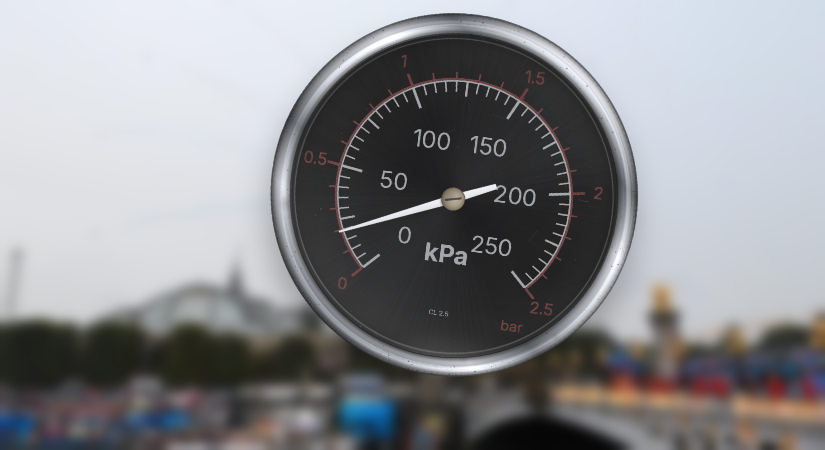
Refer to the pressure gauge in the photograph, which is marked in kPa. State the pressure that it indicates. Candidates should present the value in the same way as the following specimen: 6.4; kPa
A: 20; kPa
